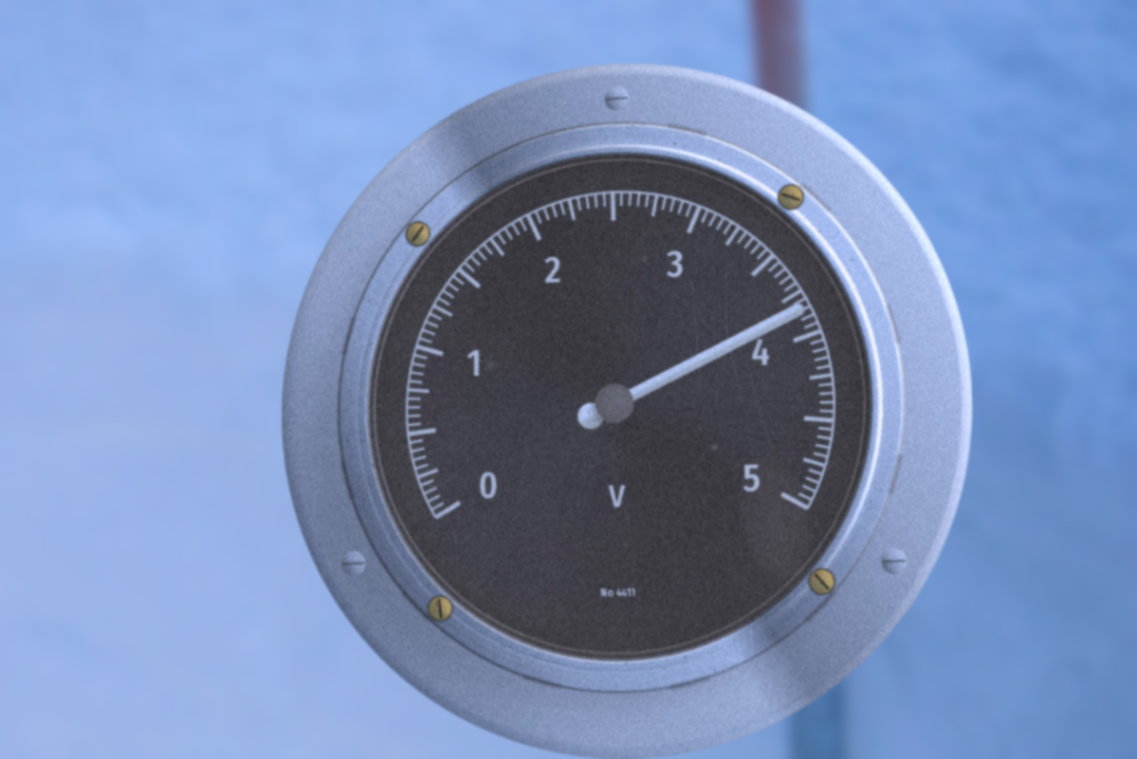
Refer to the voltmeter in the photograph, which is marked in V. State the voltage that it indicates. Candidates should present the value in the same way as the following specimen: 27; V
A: 3.85; V
